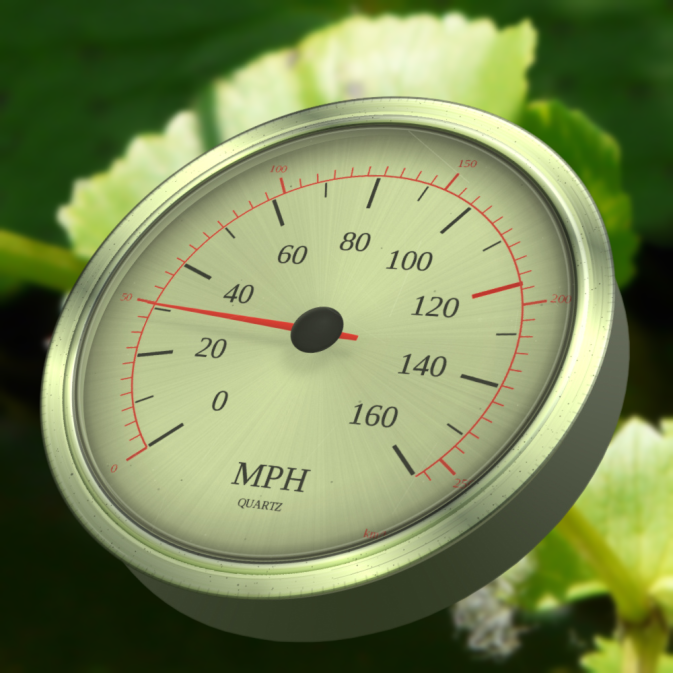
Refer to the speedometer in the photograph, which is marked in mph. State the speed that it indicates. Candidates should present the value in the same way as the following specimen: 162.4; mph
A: 30; mph
